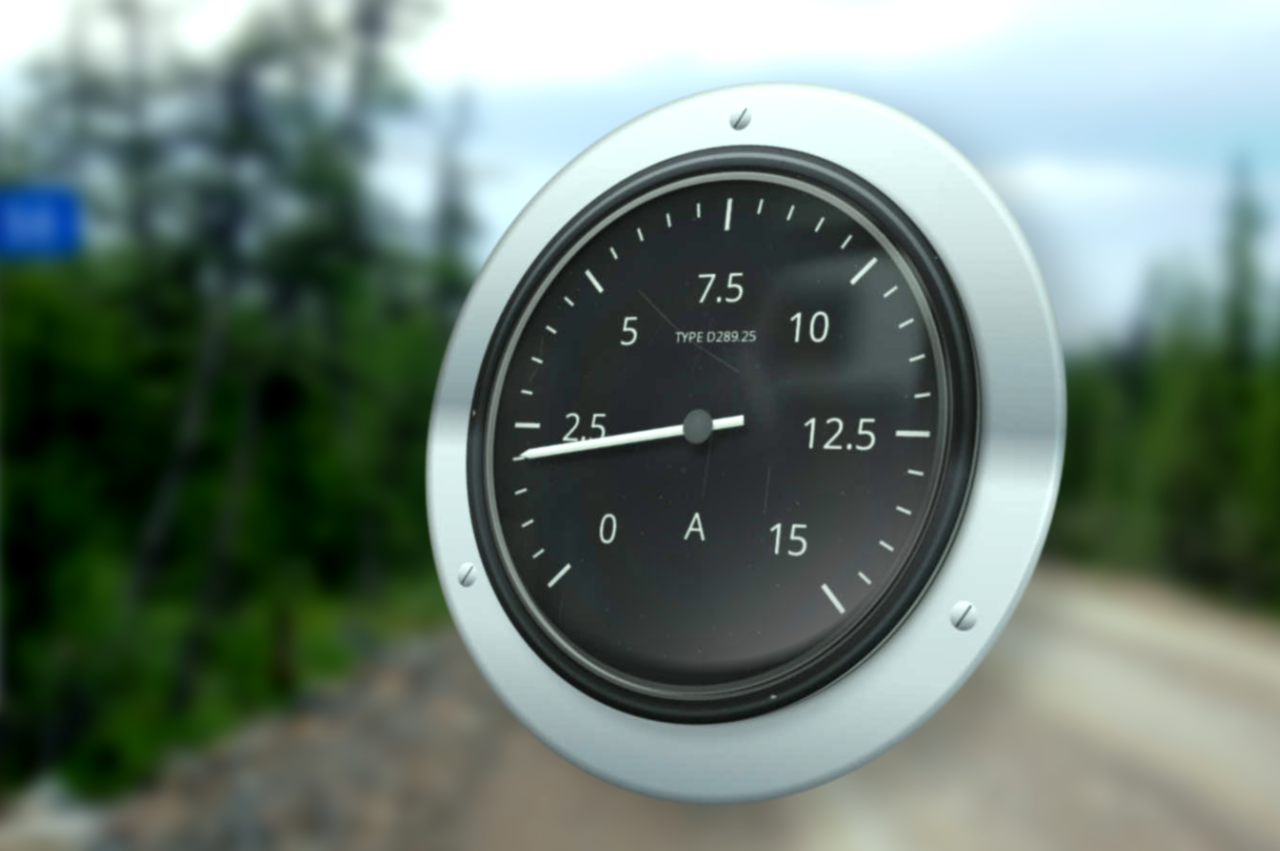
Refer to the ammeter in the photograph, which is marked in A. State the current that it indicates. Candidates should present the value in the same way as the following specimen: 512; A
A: 2; A
